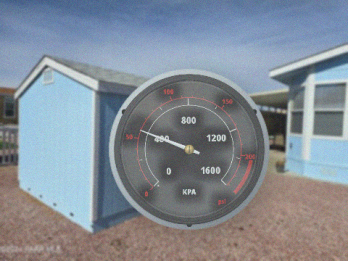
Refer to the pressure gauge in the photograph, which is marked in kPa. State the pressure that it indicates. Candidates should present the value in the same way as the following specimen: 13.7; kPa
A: 400; kPa
